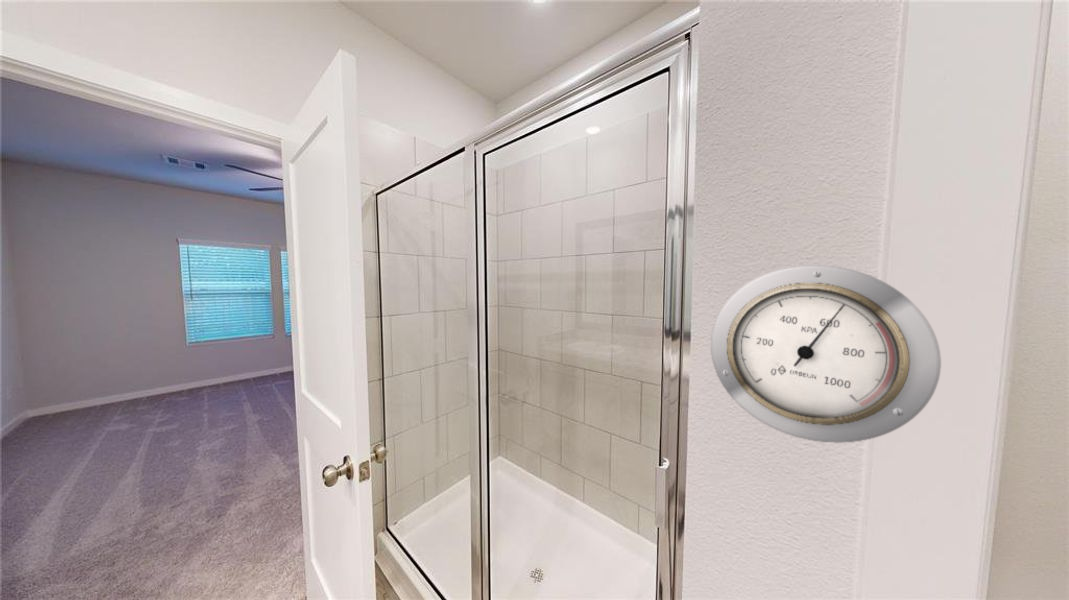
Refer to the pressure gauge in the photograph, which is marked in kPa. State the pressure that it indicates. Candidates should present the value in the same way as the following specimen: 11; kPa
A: 600; kPa
